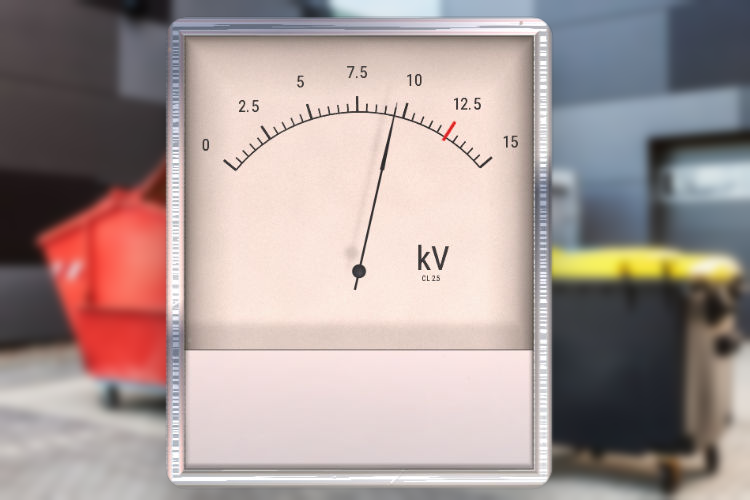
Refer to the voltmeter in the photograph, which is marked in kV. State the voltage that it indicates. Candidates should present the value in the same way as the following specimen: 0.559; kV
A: 9.5; kV
